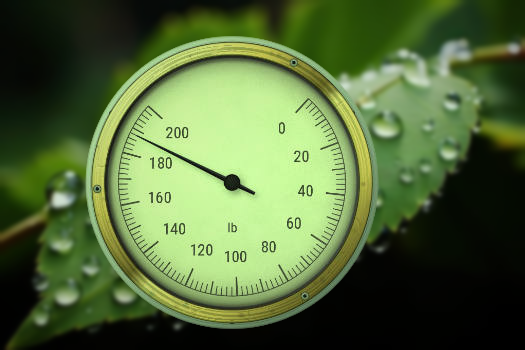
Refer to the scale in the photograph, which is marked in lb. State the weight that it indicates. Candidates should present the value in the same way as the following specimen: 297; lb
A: 188; lb
